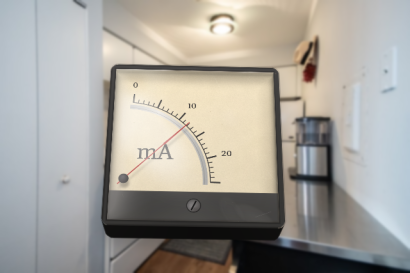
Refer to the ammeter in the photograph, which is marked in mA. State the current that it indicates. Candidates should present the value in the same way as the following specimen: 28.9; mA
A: 12; mA
